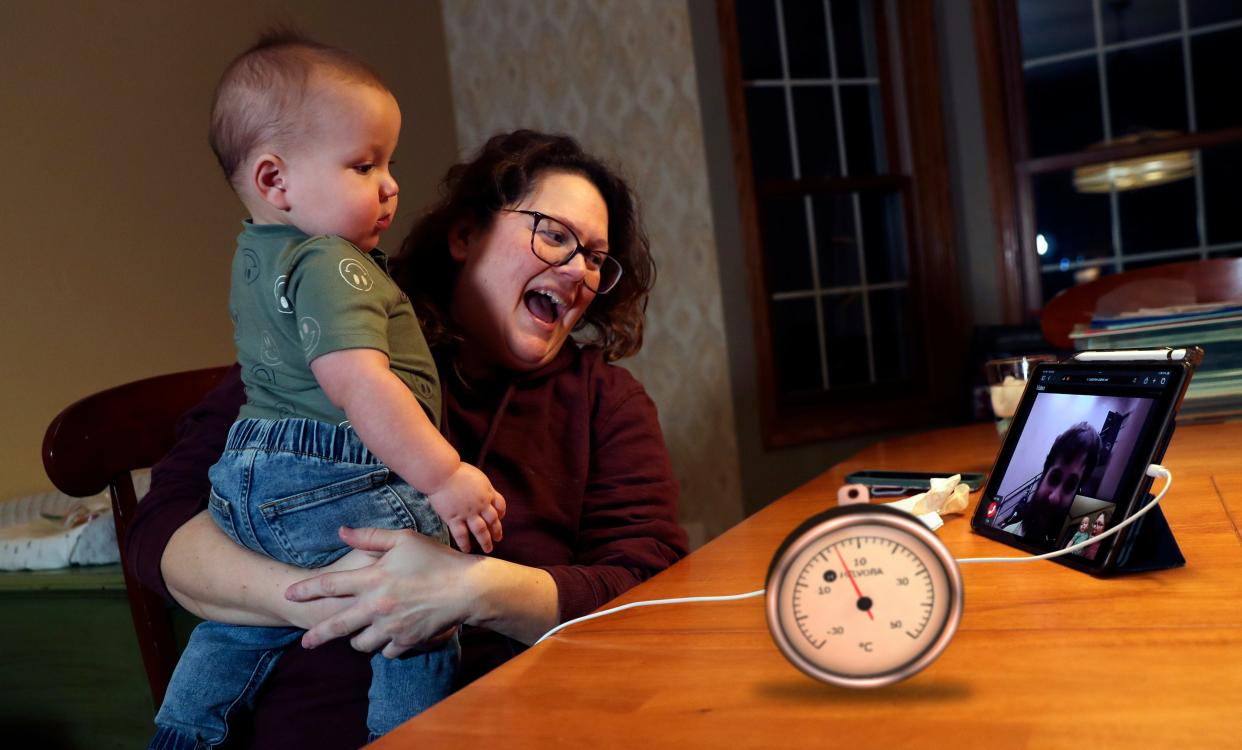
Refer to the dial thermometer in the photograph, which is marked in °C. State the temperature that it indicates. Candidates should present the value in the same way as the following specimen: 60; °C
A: 4; °C
